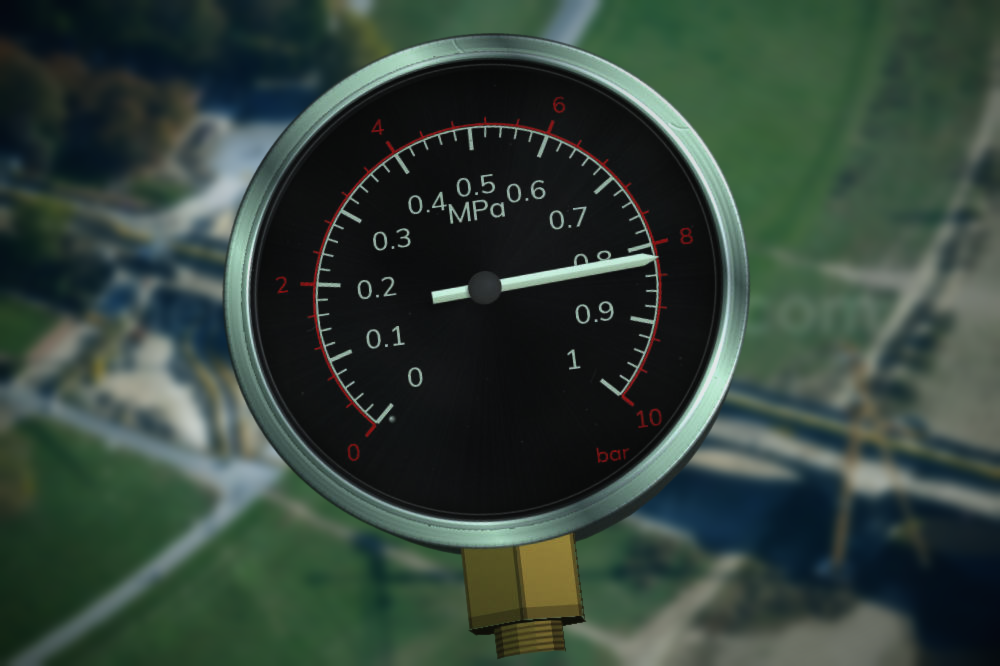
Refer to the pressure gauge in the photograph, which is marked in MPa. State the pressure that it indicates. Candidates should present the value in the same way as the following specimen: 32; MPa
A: 0.82; MPa
